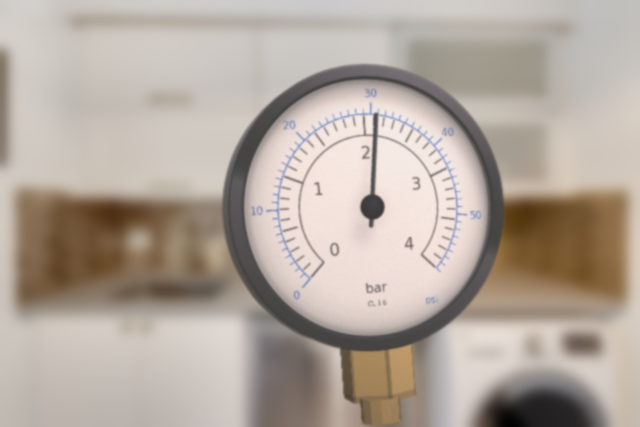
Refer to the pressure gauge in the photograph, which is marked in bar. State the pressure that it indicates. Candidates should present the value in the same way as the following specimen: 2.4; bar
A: 2.1; bar
